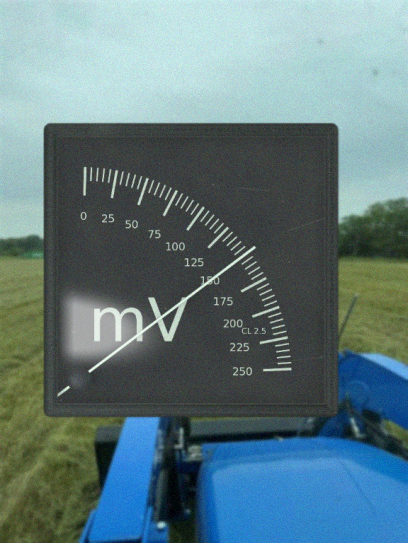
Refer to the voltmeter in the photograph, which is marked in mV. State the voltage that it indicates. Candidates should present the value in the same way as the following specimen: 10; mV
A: 150; mV
